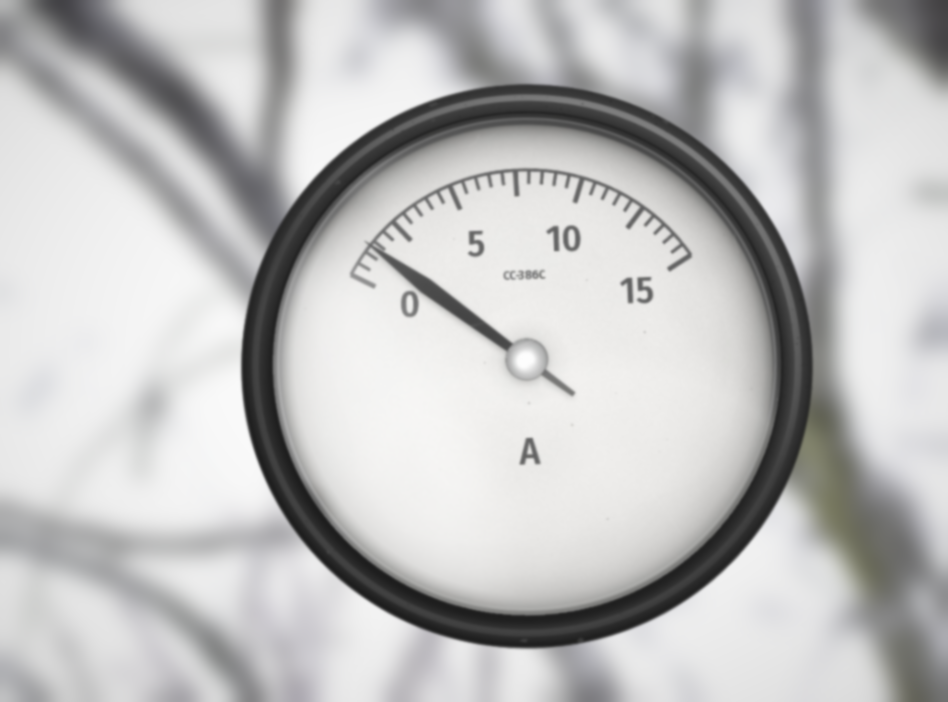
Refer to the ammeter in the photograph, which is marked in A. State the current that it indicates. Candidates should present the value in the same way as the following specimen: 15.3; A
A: 1.25; A
